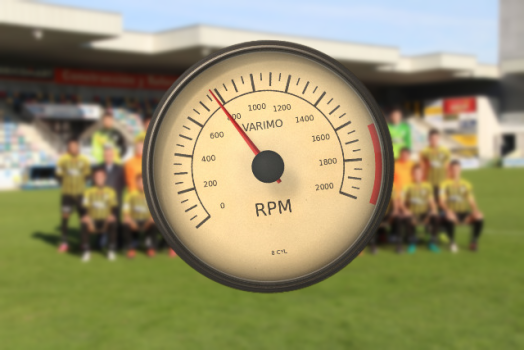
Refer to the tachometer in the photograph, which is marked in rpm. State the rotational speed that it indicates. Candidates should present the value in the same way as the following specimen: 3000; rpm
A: 775; rpm
